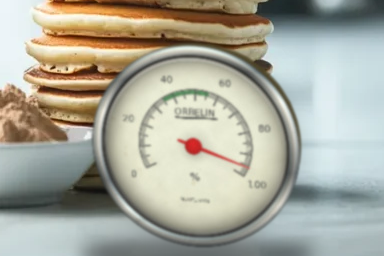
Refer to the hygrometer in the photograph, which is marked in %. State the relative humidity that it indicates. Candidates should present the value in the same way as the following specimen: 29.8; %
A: 95; %
